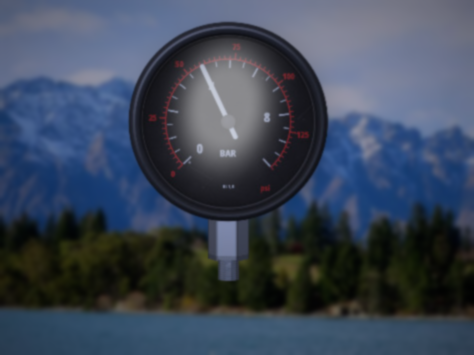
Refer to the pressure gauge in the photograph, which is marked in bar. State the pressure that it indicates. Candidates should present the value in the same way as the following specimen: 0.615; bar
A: 4; bar
